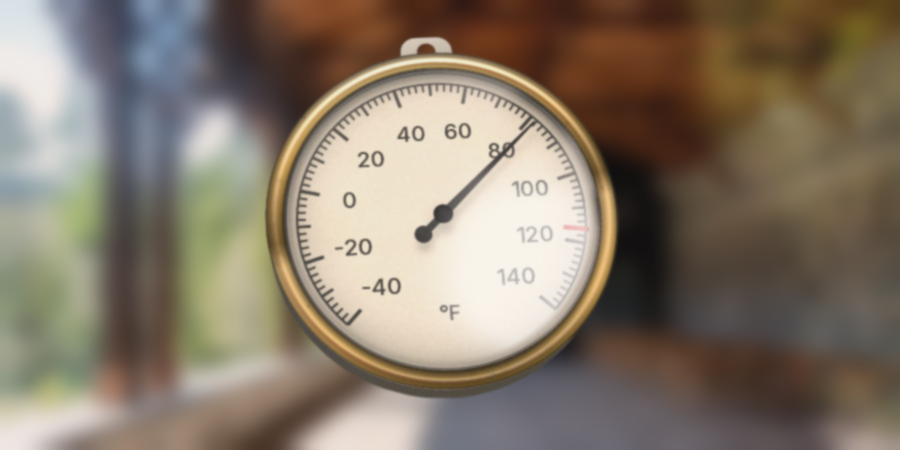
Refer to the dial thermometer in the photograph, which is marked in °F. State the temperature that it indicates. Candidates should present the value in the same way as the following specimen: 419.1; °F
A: 82; °F
